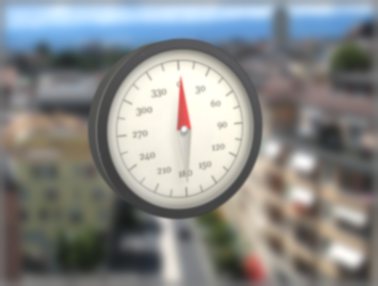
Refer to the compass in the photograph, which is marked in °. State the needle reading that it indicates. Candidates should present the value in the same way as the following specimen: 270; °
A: 0; °
